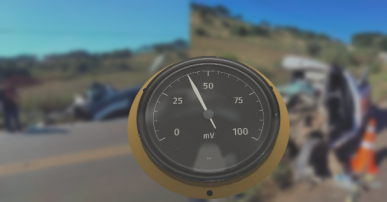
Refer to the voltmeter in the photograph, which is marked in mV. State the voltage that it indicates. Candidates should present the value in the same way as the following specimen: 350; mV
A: 40; mV
